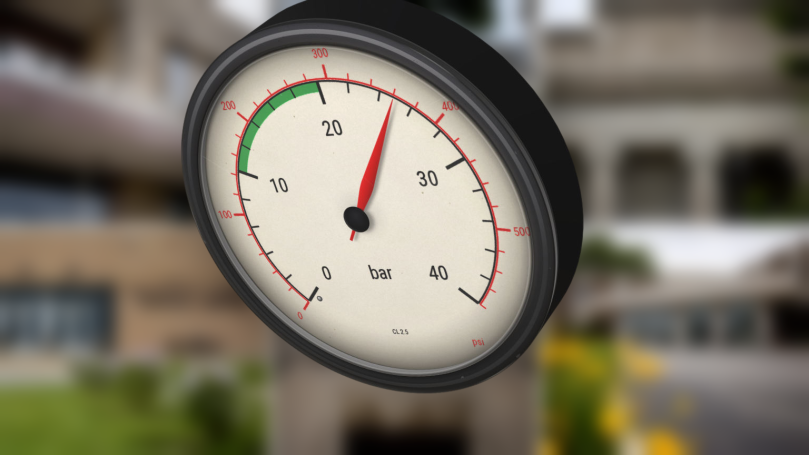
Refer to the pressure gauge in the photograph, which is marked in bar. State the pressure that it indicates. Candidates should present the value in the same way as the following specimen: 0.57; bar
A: 25; bar
